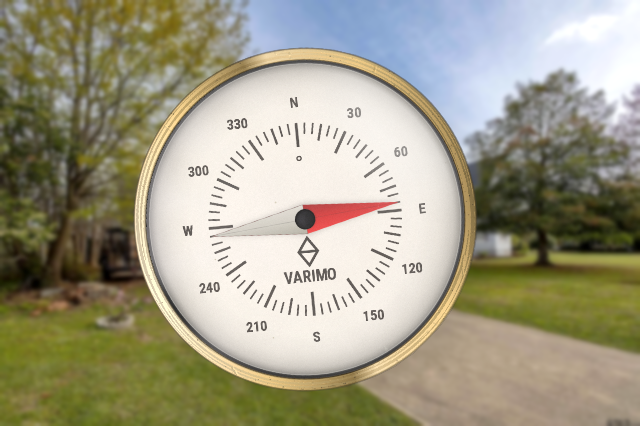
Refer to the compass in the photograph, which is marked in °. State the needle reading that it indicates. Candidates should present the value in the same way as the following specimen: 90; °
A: 85; °
